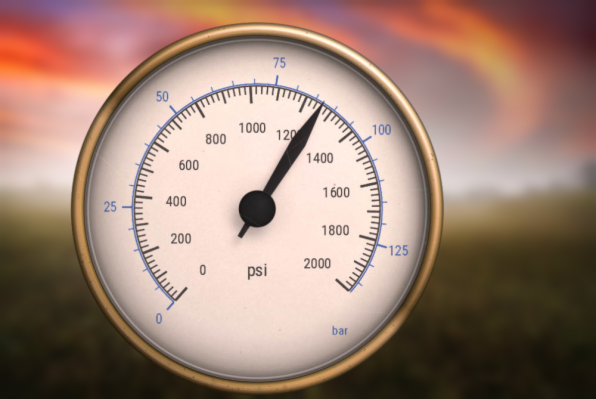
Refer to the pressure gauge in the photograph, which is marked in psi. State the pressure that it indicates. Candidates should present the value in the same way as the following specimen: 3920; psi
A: 1260; psi
